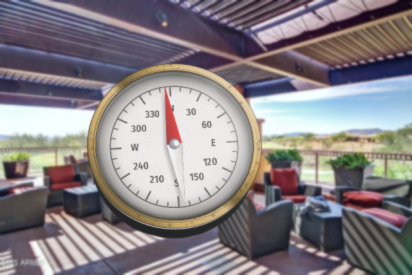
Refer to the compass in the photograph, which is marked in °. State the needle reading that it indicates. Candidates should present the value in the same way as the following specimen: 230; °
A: 355; °
